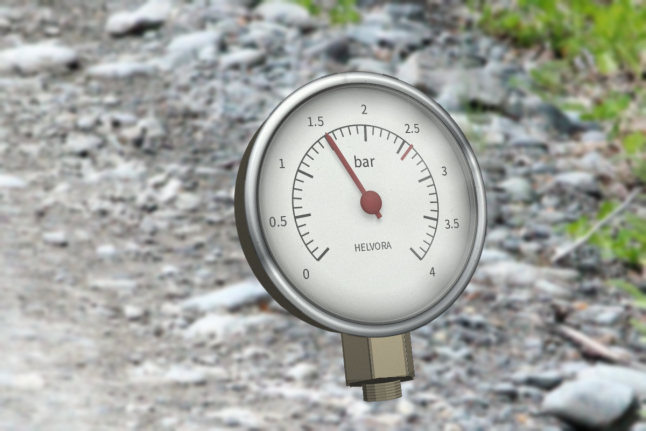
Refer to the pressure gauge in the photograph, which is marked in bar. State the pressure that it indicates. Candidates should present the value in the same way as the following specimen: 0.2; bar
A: 1.5; bar
